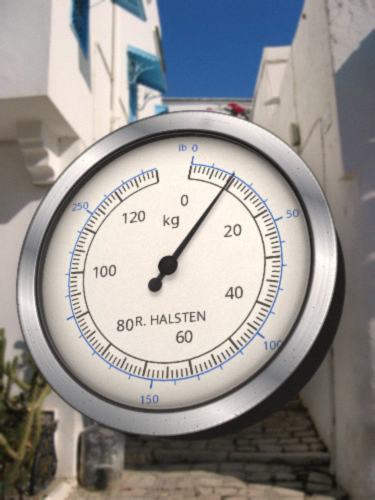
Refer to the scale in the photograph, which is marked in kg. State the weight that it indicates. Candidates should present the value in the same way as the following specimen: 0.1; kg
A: 10; kg
